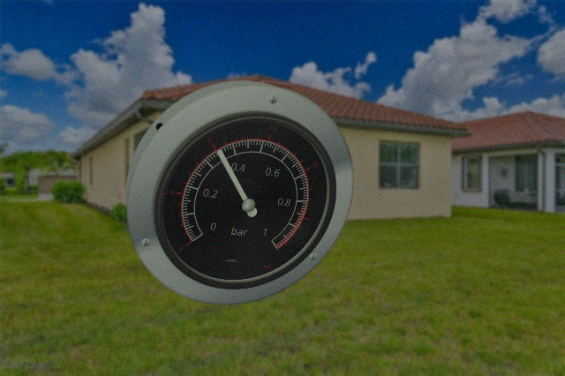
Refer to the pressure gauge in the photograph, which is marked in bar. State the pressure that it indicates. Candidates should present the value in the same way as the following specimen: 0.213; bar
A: 0.35; bar
